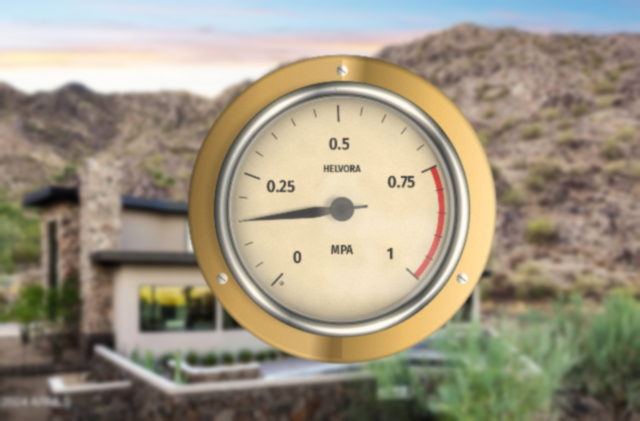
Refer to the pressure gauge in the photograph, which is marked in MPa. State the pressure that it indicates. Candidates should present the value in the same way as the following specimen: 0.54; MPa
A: 0.15; MPa
